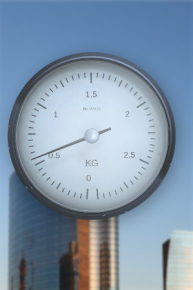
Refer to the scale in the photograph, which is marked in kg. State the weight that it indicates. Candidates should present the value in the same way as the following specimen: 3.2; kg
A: 0.55; kg
